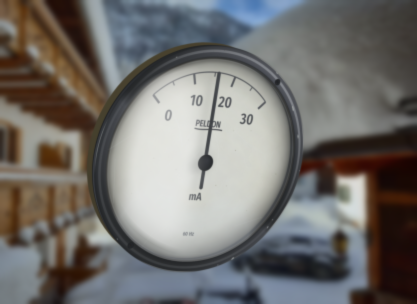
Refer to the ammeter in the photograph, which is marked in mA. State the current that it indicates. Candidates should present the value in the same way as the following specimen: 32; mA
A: 15; mA
